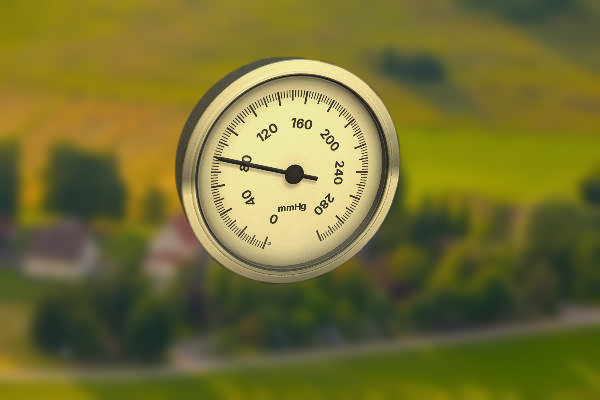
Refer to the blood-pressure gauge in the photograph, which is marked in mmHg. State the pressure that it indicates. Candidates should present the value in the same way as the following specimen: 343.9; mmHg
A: 80; mmHg
